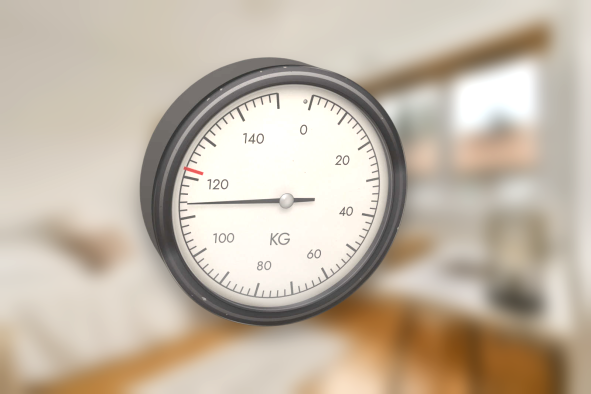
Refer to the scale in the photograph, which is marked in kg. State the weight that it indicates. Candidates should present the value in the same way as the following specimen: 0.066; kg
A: 114; kg
